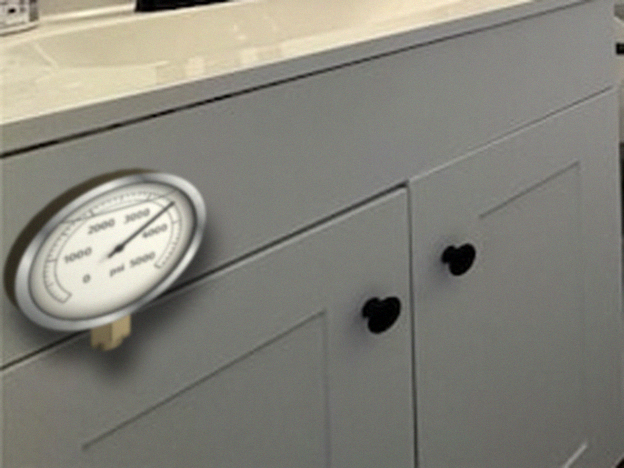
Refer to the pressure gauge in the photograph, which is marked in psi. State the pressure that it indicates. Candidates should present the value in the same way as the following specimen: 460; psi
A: 3500; psi
